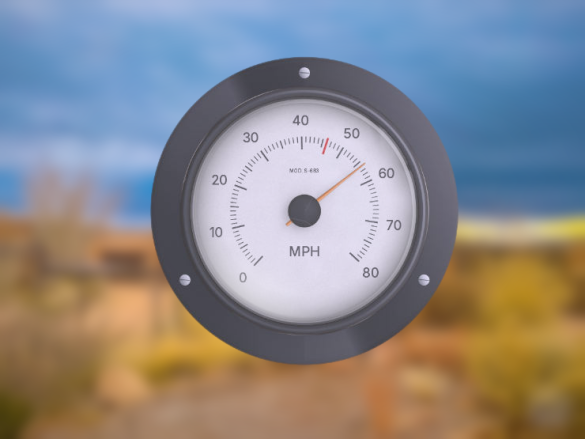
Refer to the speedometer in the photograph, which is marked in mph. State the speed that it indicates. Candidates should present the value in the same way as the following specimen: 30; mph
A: 56; mph
